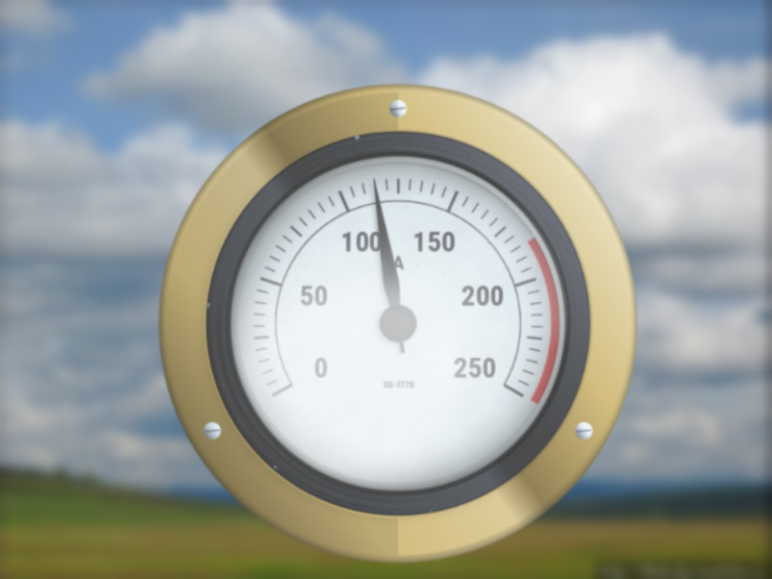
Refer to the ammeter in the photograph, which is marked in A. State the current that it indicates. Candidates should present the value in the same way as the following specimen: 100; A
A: 115; A
